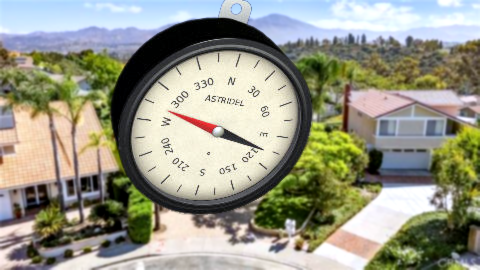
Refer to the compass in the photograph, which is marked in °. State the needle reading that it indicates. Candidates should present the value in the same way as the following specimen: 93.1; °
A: 285; °
